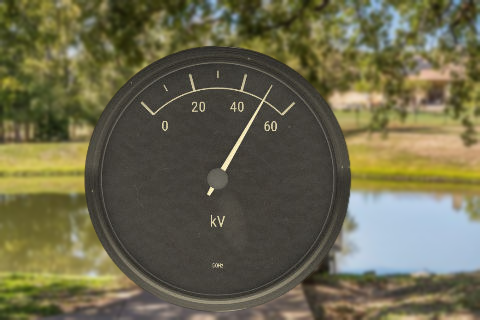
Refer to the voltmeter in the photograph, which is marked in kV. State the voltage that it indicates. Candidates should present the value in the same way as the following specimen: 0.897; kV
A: 50; kV
